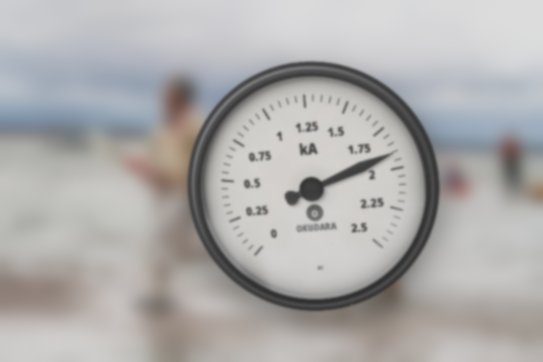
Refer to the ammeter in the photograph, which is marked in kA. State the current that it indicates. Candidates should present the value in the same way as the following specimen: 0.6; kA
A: 1.9; kA
